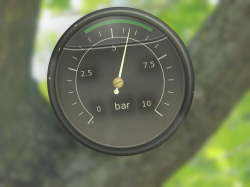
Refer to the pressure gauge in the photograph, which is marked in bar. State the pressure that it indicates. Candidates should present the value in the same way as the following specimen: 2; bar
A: 5.75; bar
